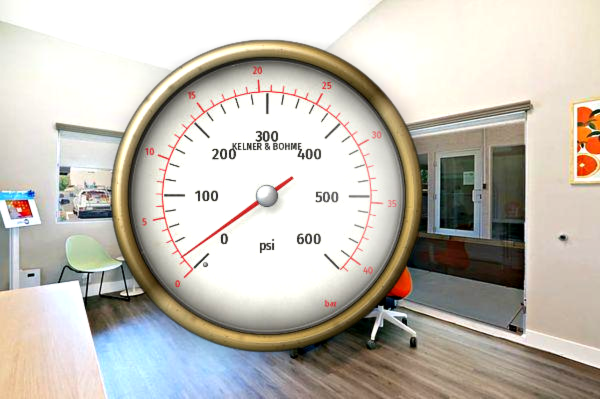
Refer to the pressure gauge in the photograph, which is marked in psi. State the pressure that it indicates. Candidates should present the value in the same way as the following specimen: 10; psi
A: 20; psi
